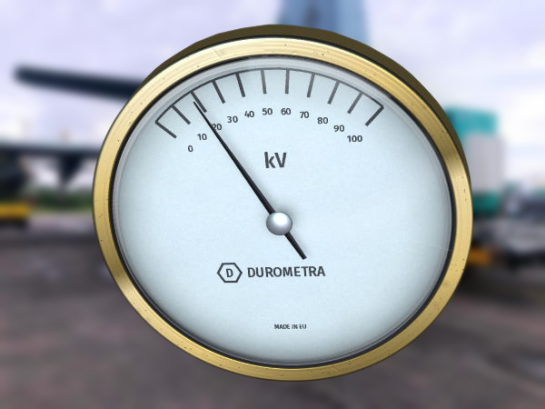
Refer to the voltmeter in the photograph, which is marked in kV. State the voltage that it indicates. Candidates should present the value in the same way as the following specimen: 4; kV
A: 20; kV
